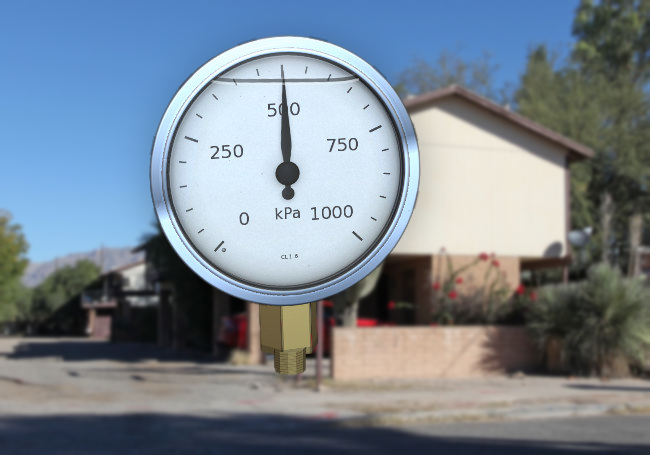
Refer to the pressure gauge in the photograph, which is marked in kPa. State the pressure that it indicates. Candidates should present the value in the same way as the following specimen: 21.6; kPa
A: 500; kPa
